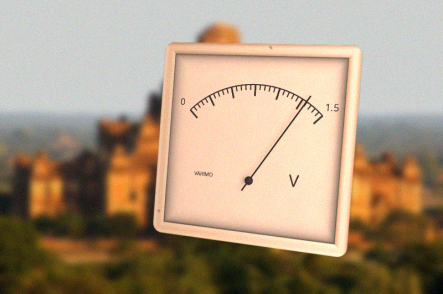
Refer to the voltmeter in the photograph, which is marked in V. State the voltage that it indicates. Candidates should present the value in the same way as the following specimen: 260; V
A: 1.3; V
